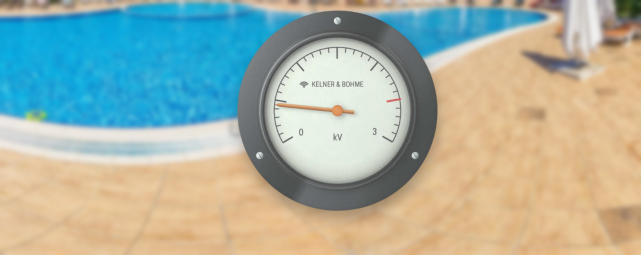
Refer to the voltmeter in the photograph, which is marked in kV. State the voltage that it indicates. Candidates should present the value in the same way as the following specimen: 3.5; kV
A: 0.45; kV
